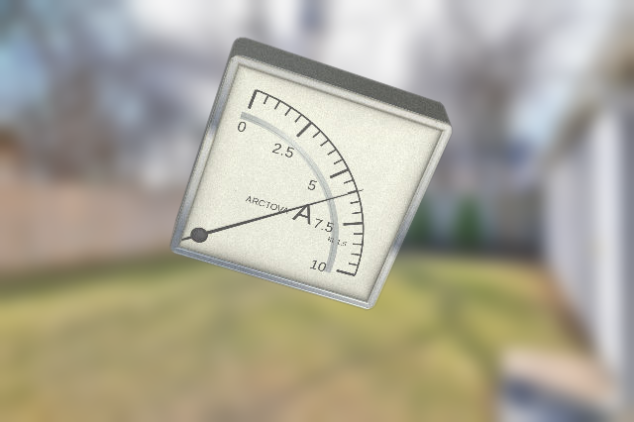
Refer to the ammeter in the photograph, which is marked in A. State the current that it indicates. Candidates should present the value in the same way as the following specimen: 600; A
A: 6; A
